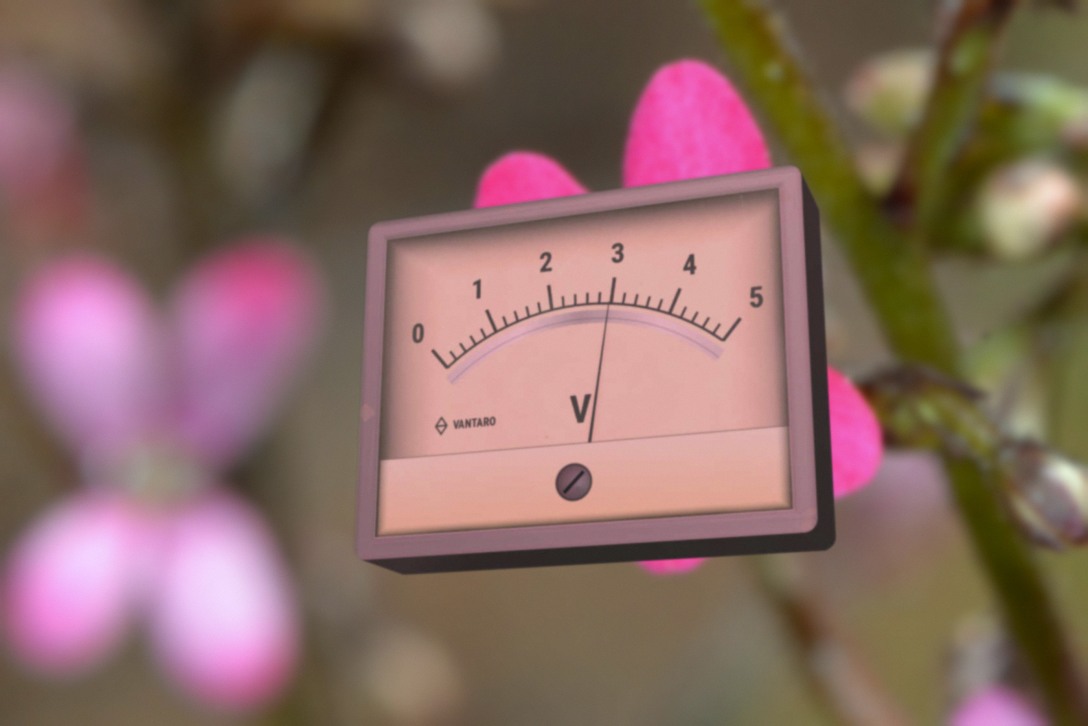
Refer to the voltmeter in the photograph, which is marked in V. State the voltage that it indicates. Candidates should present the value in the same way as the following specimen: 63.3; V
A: 3; V
